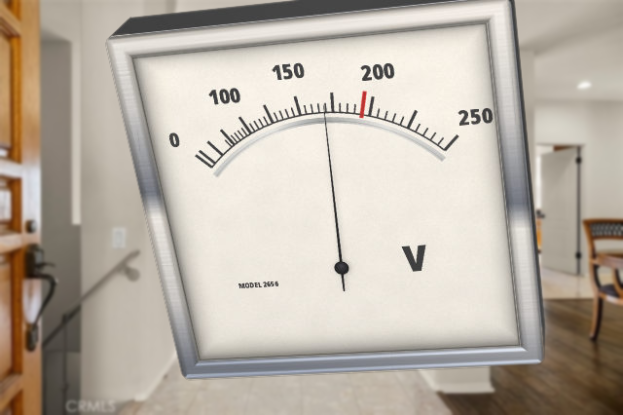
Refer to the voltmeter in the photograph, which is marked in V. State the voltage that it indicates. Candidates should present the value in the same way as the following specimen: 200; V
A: 170; V
